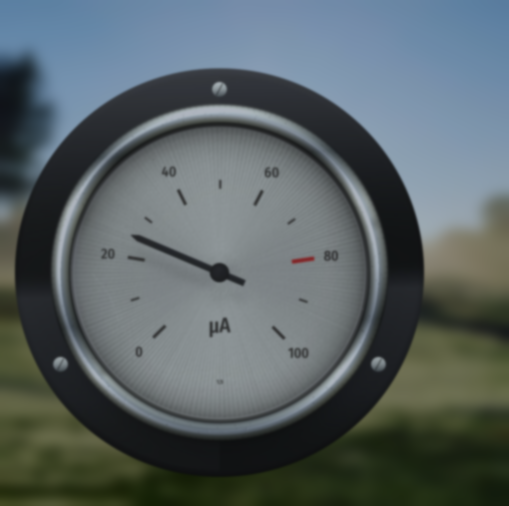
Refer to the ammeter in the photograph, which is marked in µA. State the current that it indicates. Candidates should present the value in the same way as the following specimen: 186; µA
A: 25; µA
